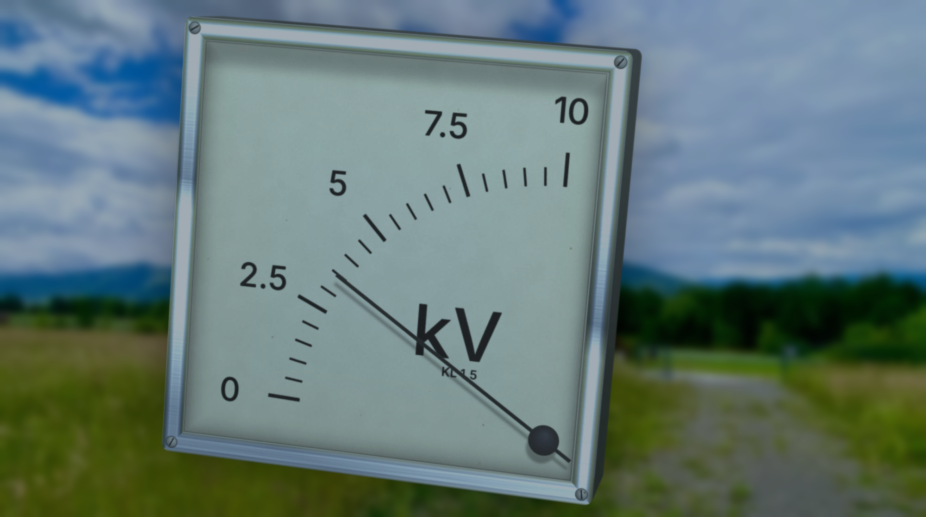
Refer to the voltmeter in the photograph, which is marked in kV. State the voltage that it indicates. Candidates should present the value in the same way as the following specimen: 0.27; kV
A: 3.5; kV
